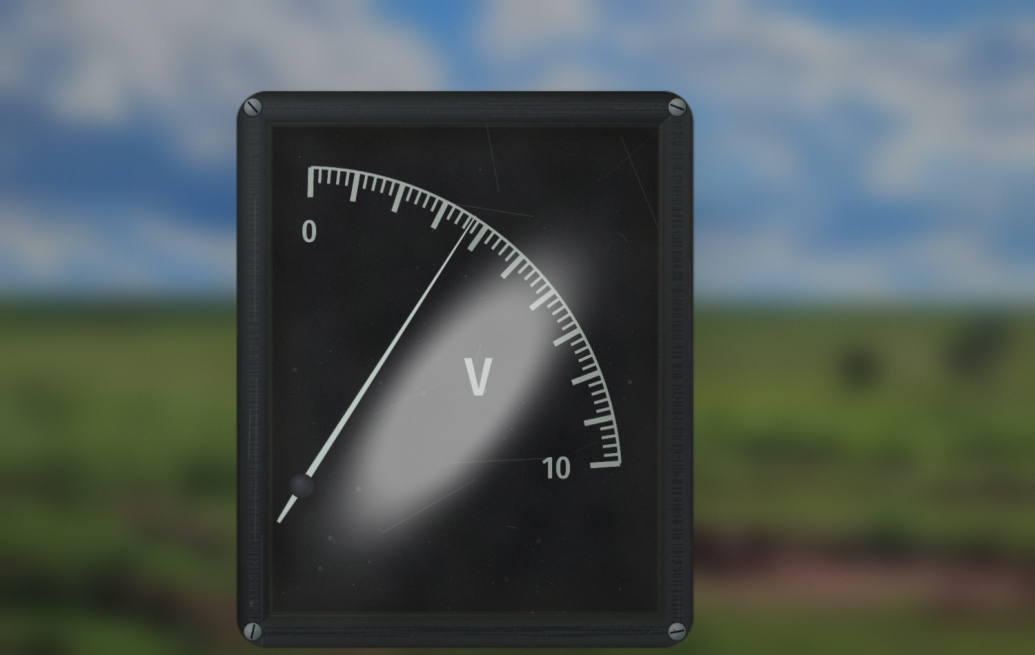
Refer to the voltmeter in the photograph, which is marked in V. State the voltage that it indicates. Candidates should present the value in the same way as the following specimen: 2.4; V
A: 3.7; V
